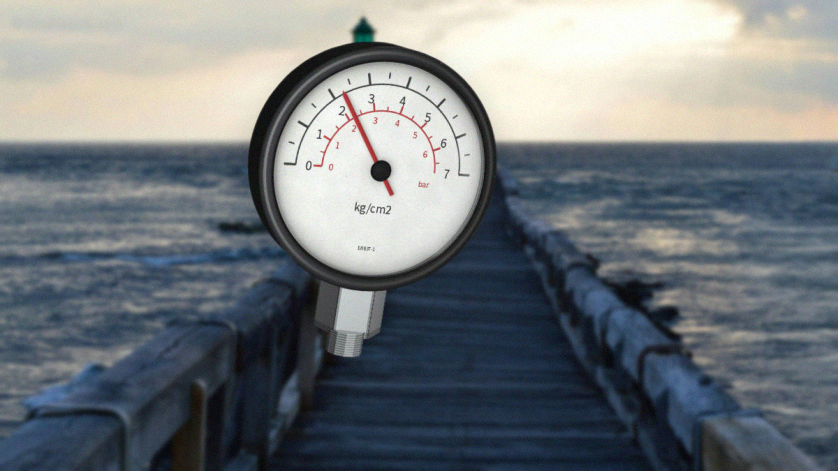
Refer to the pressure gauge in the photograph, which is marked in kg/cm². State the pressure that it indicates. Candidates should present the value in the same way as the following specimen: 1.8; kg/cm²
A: 2.25; kg/cm²
